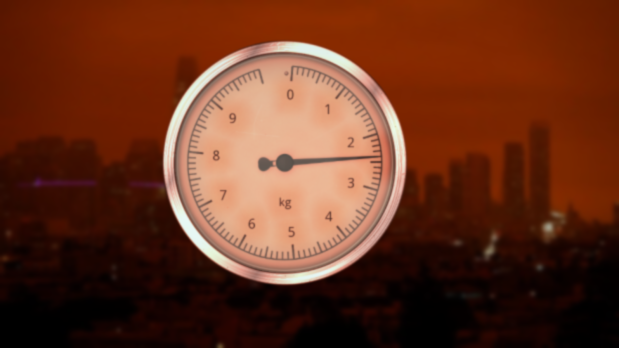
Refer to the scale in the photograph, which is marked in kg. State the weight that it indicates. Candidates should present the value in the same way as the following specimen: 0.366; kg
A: 2.4; kg
